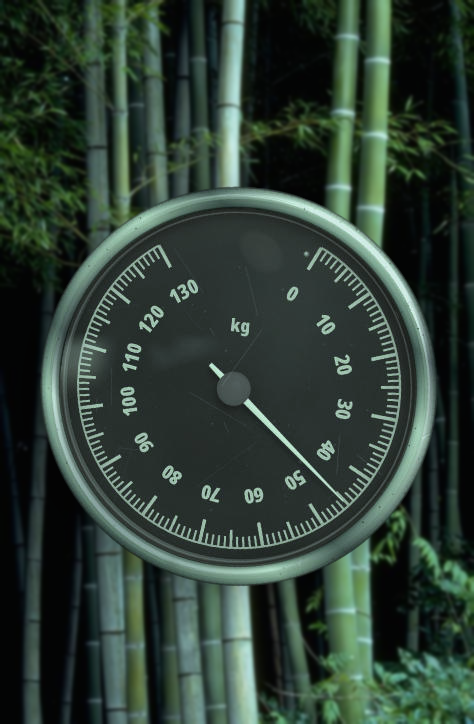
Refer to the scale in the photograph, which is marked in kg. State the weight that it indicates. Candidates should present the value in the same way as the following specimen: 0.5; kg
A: 45; kg
